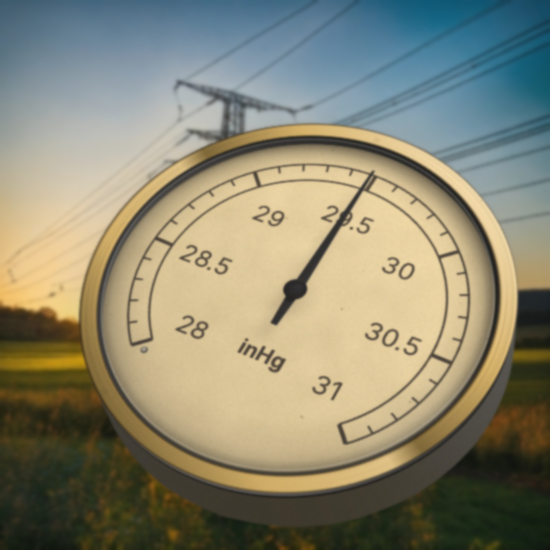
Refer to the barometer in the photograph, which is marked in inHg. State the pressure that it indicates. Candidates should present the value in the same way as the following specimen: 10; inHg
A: 29.5; inHg
